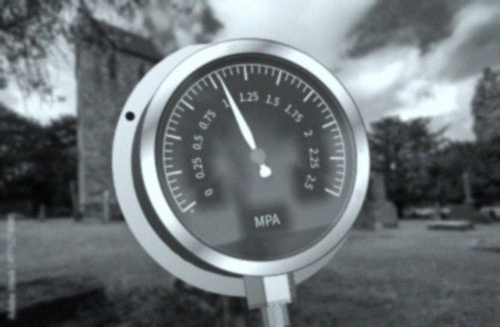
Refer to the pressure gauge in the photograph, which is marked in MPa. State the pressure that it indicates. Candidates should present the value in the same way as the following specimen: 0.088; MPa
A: 1.05; MPa
